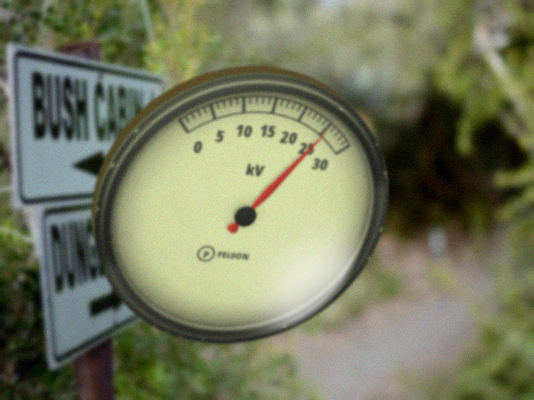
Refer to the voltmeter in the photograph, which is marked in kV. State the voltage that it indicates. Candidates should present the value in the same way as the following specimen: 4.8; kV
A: 25; kV
